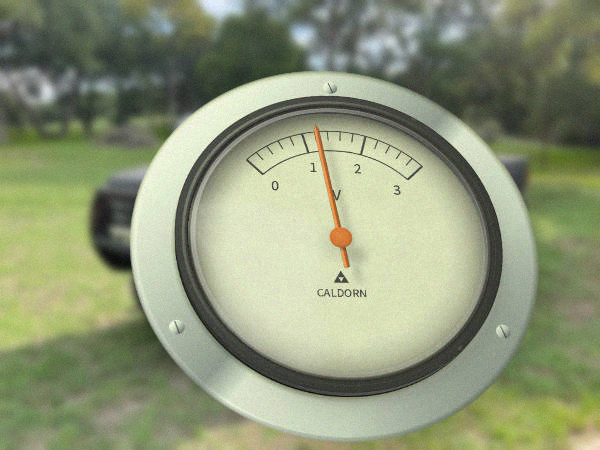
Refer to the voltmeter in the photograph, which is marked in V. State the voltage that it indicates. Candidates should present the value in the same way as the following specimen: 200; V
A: 1.2; V
